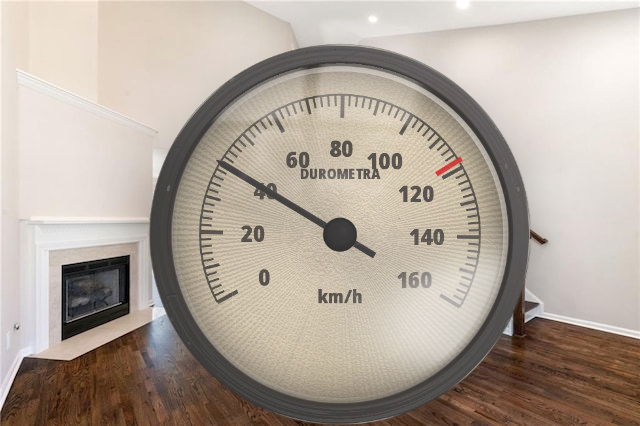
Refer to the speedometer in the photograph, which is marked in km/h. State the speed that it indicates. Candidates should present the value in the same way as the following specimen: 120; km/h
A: 40; km/h
